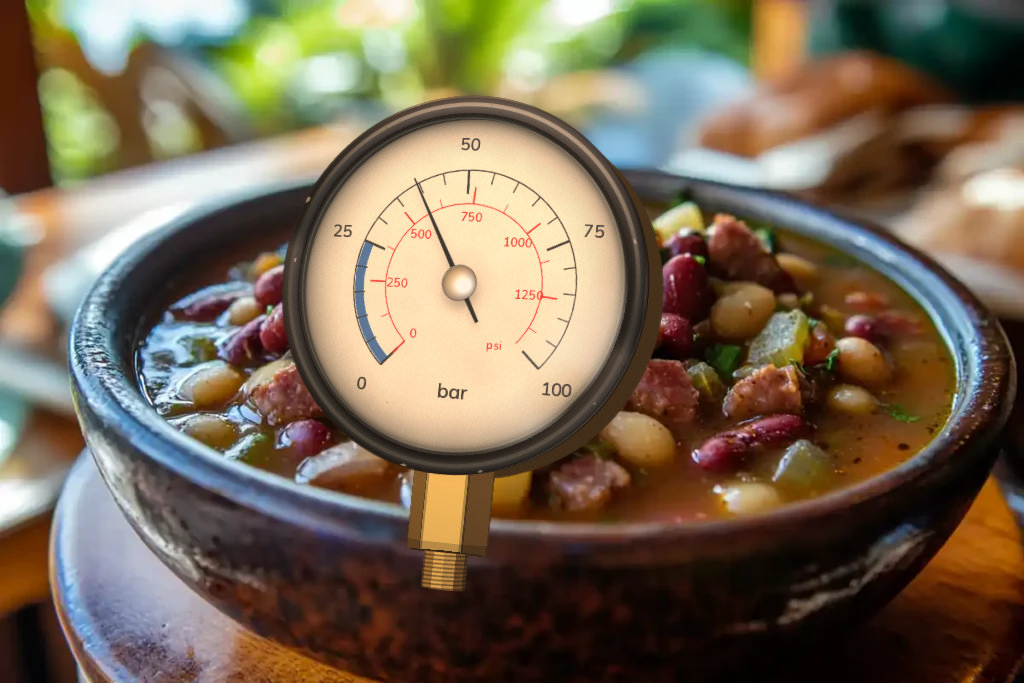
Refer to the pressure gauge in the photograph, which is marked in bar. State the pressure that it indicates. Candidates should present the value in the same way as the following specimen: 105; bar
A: 40; bar
